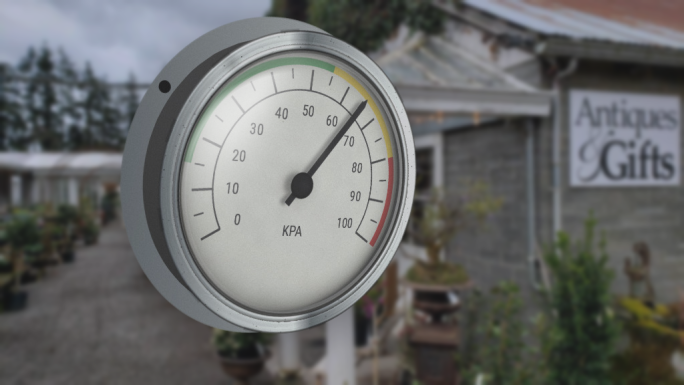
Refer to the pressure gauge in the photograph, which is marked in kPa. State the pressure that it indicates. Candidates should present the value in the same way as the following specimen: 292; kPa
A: 65; kPa
